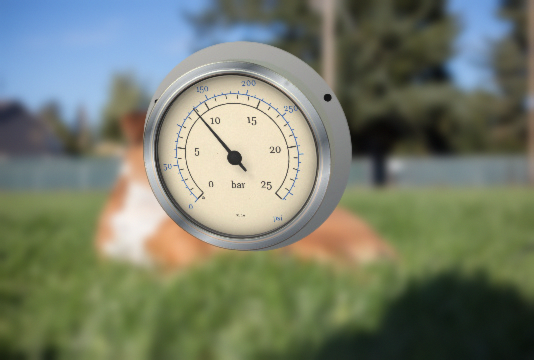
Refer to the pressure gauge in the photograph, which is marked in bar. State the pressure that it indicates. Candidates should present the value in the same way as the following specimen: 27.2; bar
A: 9; bar
